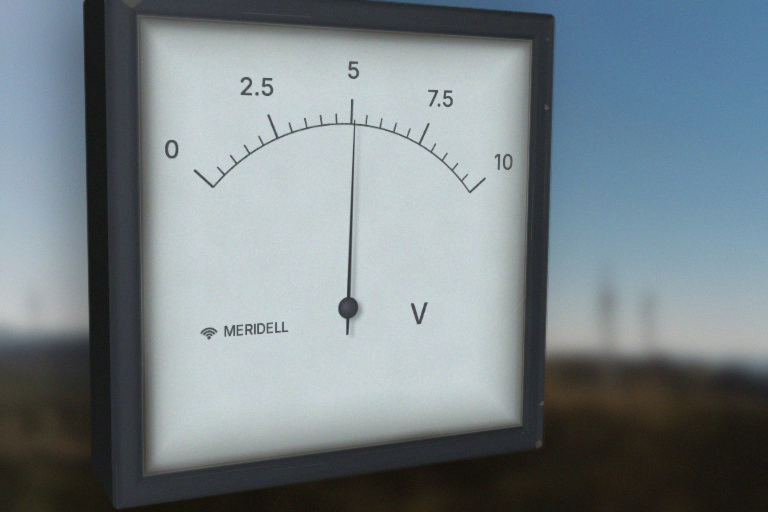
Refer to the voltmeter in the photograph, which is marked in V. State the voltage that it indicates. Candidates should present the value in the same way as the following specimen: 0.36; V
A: 5; V
